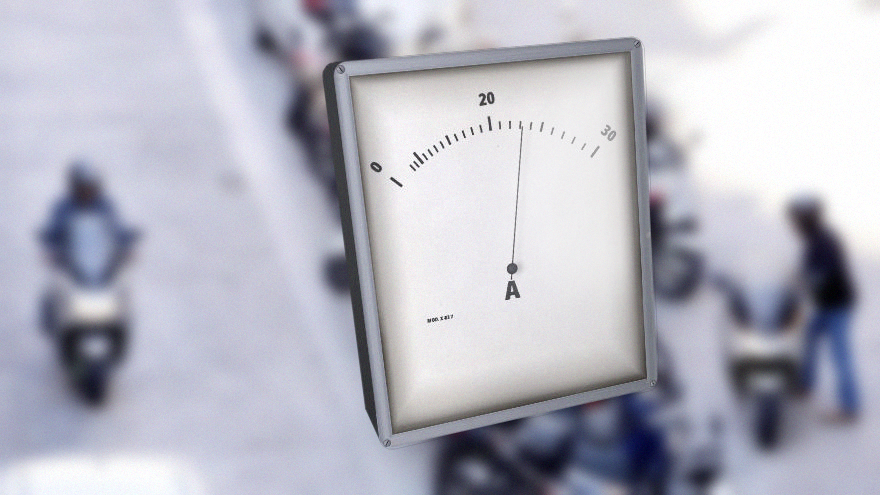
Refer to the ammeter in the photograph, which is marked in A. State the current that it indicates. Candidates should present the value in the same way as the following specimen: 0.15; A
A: 23; A
